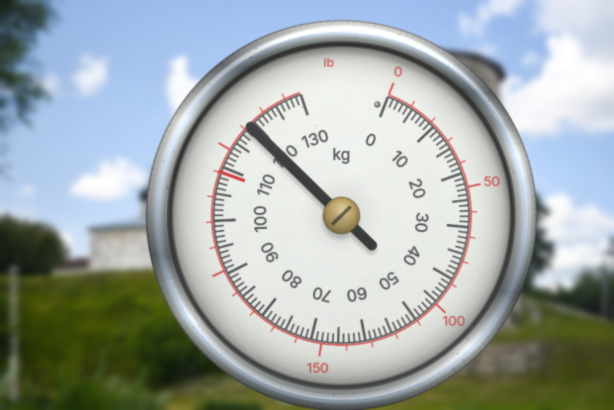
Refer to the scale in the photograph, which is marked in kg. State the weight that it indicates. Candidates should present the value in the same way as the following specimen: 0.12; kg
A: 119; kg
